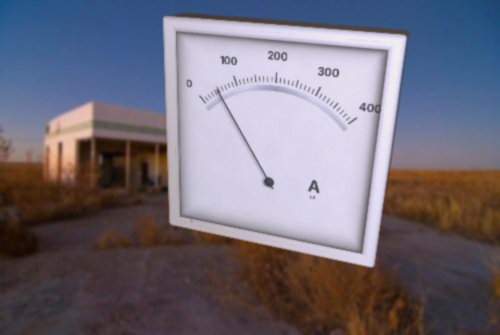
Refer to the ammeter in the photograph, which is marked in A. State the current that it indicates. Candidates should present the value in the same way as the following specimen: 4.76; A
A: 50; A
